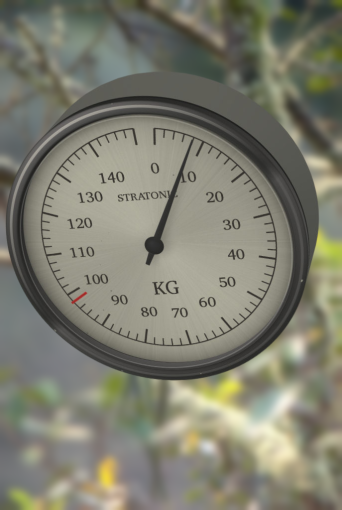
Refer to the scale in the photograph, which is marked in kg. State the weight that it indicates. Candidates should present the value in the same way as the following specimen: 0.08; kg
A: 8; kg
